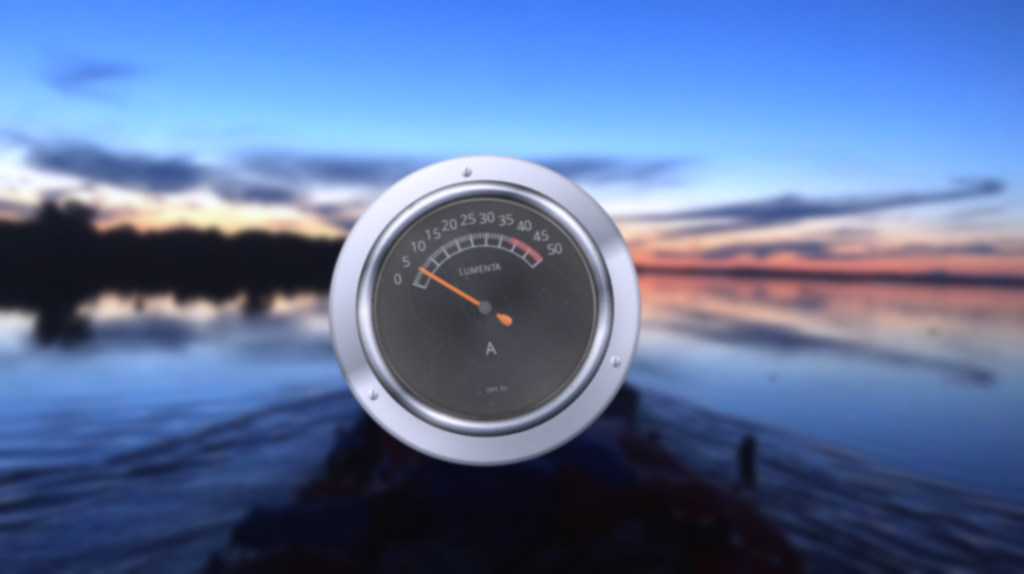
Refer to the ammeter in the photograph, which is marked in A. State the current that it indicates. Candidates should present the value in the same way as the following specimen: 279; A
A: 5; A
